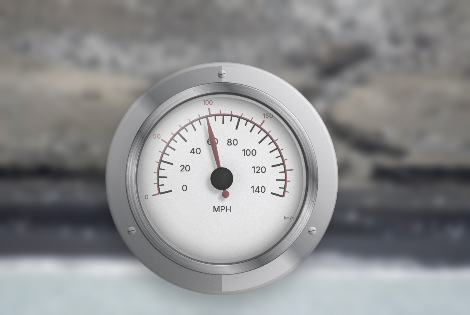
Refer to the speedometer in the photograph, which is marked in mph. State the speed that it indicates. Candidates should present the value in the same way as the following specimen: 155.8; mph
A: 60; mph
